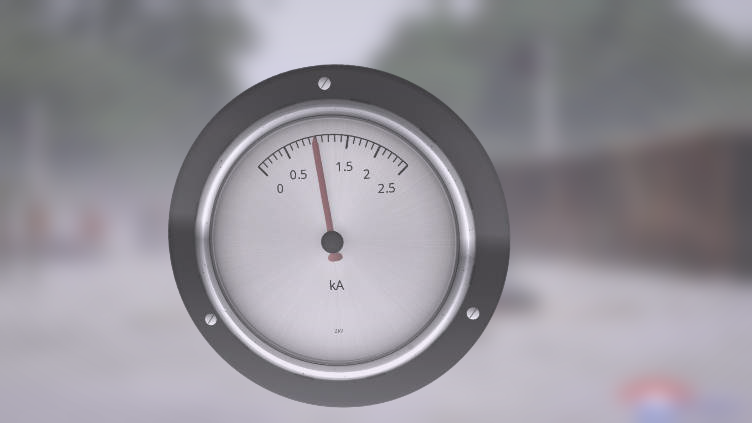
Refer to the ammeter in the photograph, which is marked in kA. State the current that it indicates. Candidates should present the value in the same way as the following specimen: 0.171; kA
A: 1; kA
